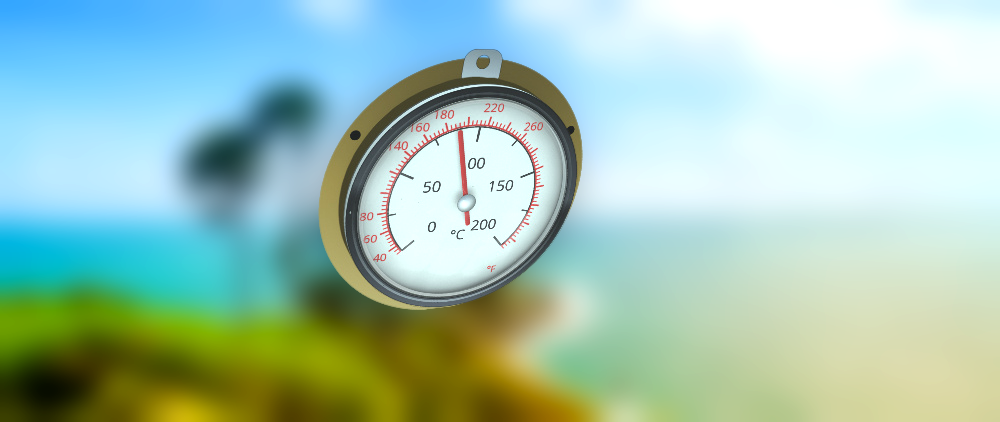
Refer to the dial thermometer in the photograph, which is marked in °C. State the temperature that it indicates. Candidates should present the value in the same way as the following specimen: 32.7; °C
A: 87.5; °C
